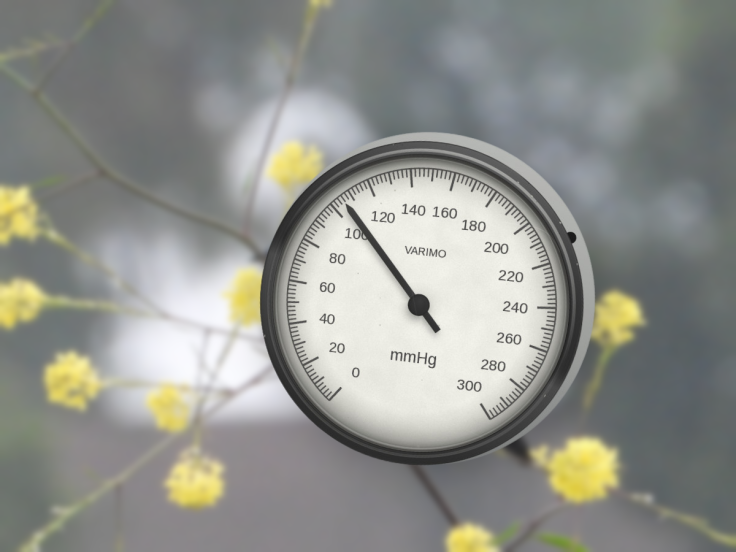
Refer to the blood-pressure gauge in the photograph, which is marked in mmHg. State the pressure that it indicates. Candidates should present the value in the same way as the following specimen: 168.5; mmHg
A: 106; mmHg
